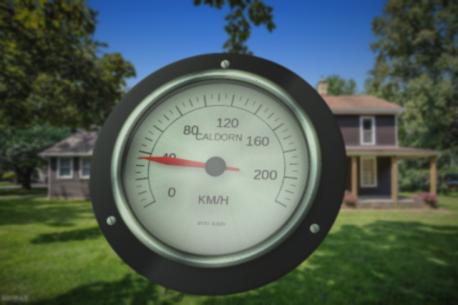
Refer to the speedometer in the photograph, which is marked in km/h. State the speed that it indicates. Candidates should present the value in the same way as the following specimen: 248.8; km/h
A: 35; km/h
